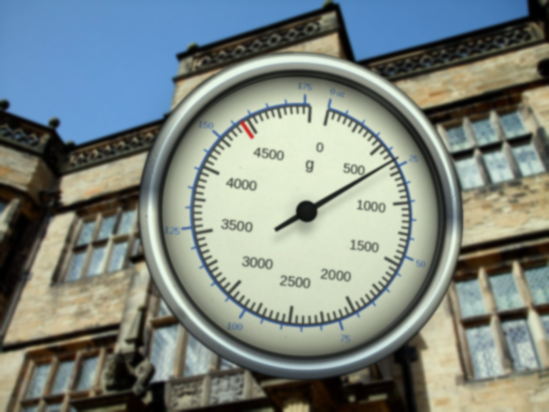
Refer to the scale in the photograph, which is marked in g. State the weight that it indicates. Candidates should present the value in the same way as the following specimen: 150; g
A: 650; g
